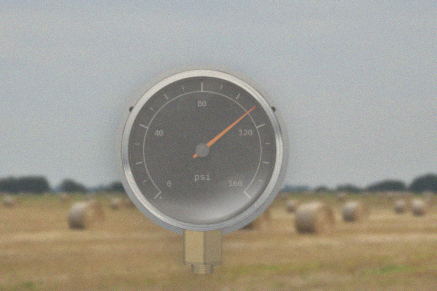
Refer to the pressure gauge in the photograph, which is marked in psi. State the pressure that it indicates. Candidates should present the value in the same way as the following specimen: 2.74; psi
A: 110; psi
